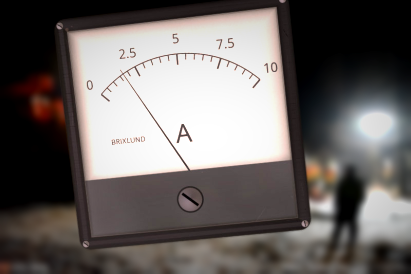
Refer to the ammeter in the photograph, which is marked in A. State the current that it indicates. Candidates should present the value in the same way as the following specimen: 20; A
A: 1.75; A
